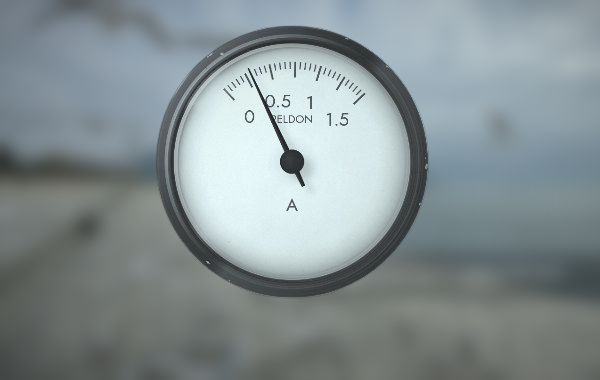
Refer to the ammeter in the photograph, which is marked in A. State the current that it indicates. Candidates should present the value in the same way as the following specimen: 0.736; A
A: 0.3; A
